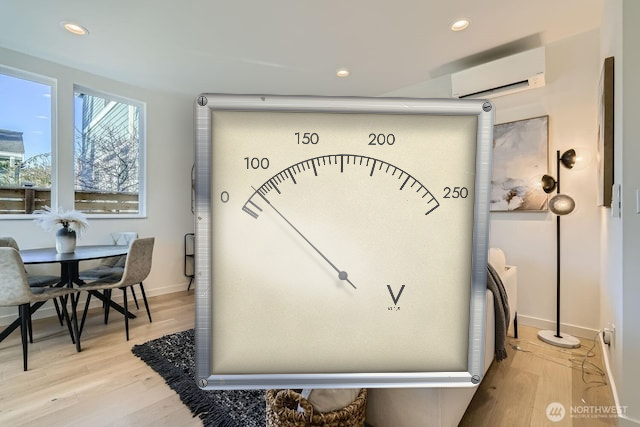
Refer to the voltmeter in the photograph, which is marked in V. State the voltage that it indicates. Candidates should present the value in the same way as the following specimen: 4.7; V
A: 75; V
